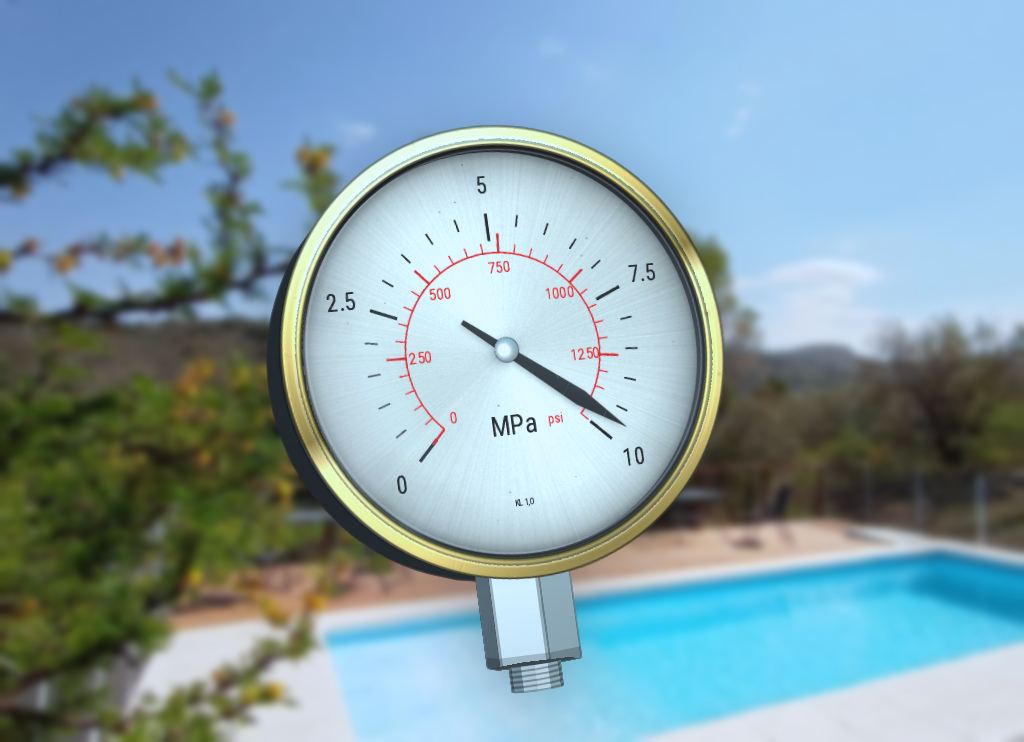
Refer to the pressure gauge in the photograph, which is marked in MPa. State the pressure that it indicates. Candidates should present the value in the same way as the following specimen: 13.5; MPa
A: 9.75; MPa
